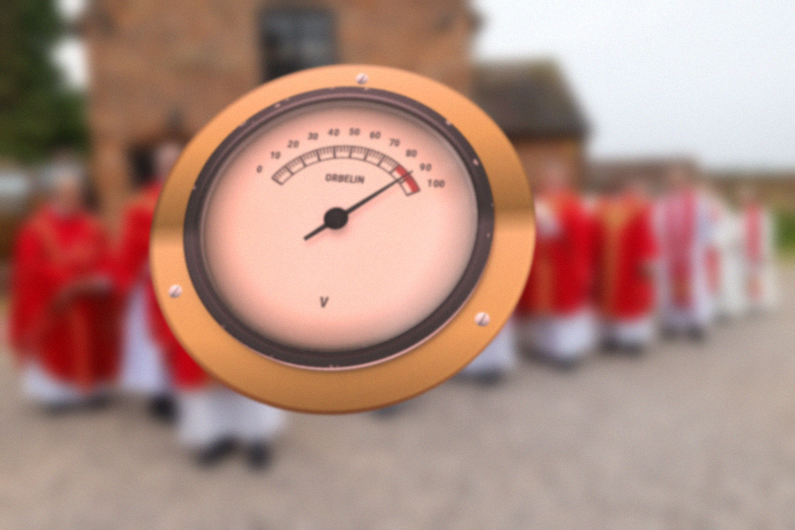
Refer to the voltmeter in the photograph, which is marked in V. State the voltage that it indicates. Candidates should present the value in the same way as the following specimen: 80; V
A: 90; V
